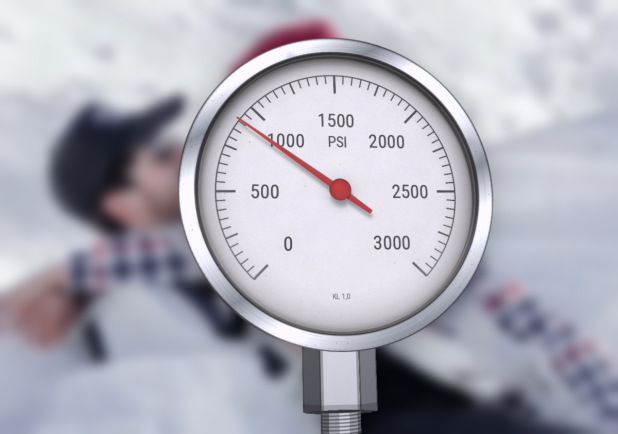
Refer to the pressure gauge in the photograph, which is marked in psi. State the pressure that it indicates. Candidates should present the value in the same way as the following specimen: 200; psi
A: 900; psi
